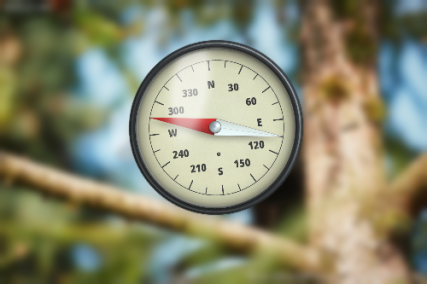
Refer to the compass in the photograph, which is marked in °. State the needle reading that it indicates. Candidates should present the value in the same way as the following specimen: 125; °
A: 285; °
